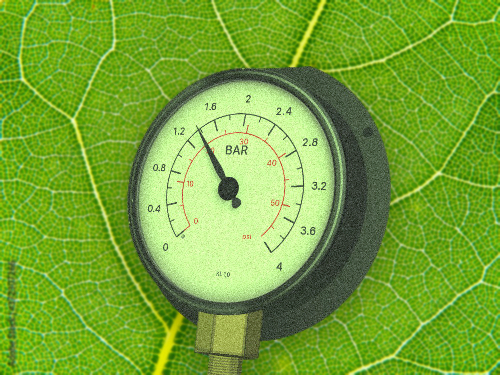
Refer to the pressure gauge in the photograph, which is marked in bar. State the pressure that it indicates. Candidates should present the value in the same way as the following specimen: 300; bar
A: 1.4; bar
